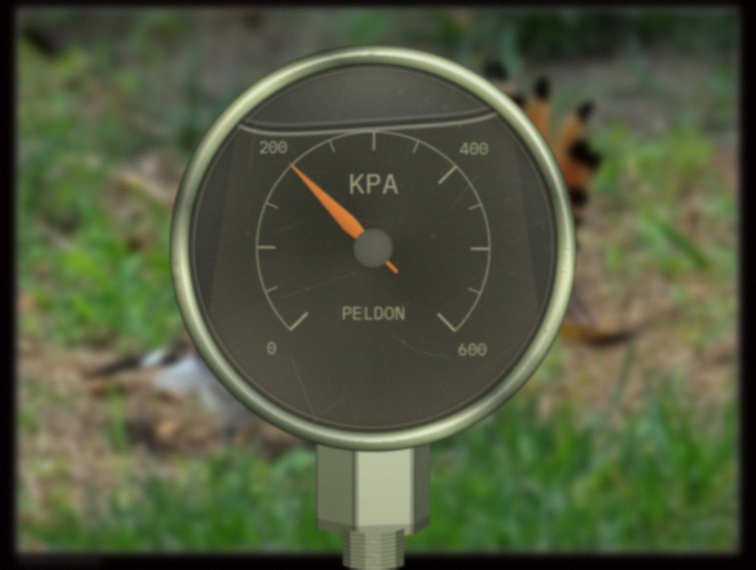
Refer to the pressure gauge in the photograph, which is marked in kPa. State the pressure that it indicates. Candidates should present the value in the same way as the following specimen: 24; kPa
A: 200; kPa
